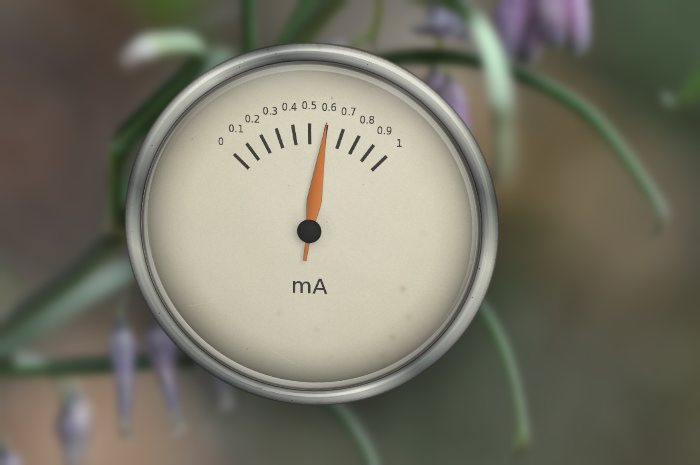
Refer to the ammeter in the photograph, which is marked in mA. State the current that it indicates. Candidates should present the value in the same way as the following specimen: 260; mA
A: 0.6; mA
